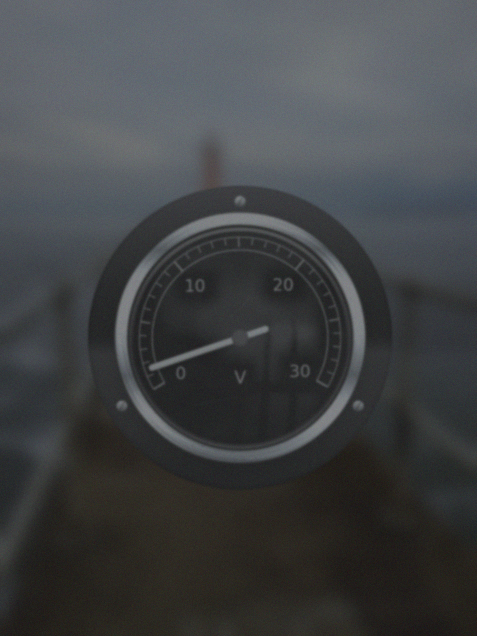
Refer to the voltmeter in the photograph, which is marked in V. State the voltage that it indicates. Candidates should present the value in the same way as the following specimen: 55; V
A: 1.5; V
